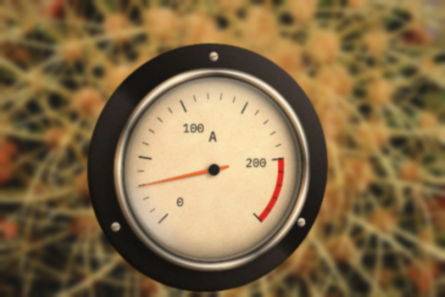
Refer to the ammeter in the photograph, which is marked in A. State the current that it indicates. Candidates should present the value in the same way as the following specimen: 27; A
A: 30; A
